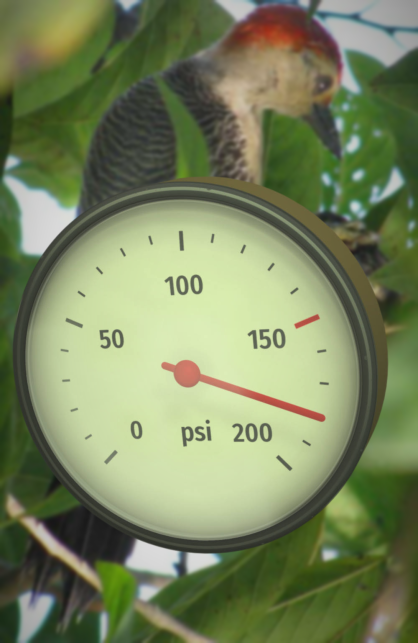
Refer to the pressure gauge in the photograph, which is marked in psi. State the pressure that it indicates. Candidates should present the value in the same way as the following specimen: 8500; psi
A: 180; psi
